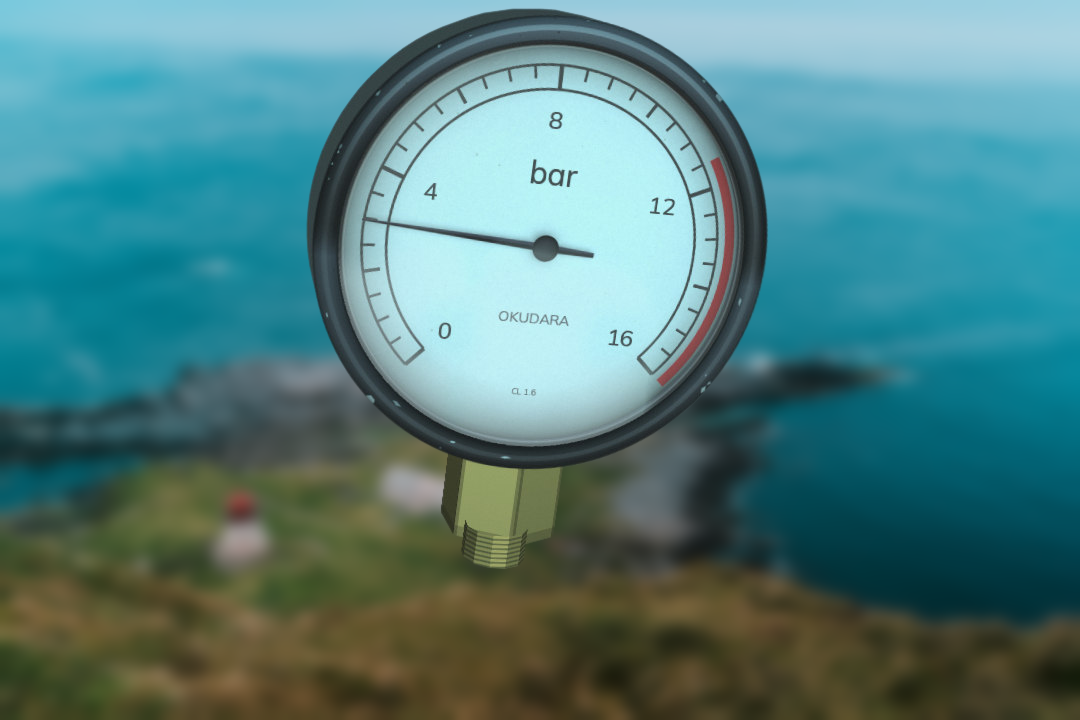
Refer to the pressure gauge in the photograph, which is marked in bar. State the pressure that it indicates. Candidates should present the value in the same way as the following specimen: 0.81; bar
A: 3; bar
